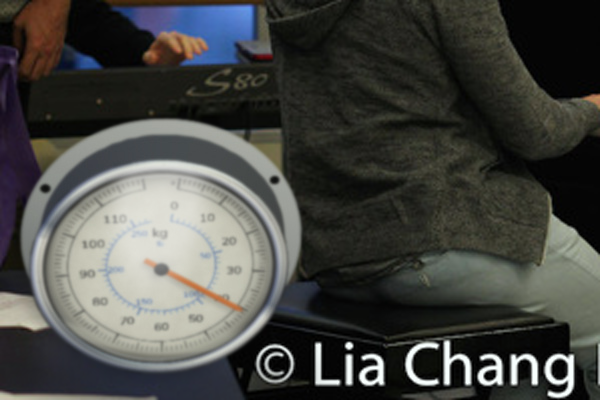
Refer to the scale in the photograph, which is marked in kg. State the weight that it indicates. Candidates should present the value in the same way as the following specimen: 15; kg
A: 40; kg
